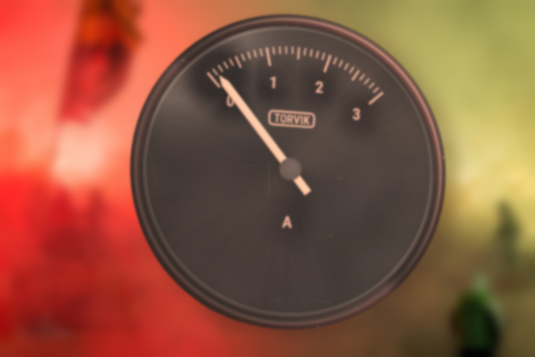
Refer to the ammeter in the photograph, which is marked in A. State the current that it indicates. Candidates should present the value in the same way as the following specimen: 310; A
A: 0.1; A
